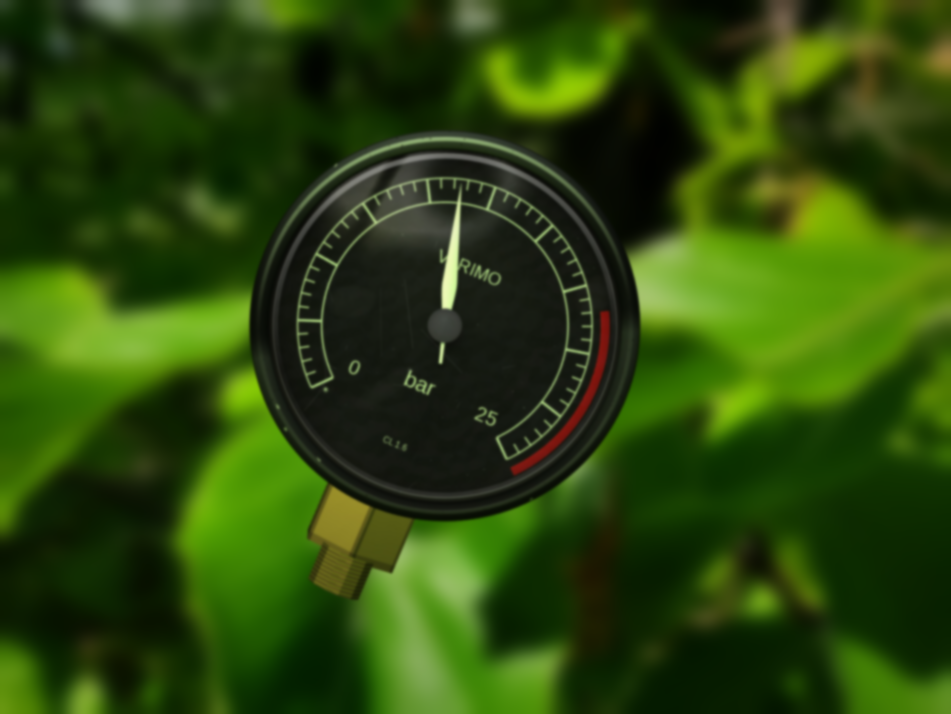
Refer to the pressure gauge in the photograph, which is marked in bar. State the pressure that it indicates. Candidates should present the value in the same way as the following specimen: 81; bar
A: 11.25; bar
